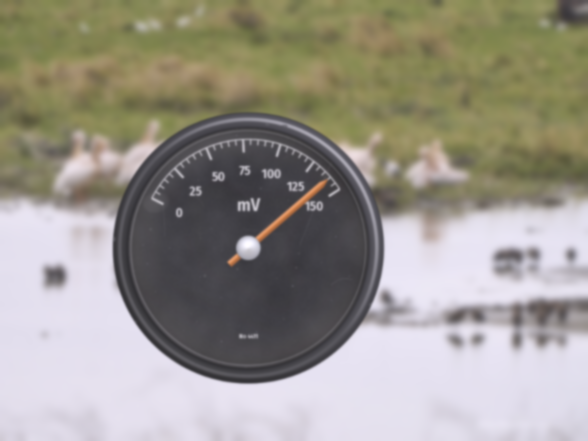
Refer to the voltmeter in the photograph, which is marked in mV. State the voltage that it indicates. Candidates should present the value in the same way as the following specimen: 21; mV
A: 140; mV
